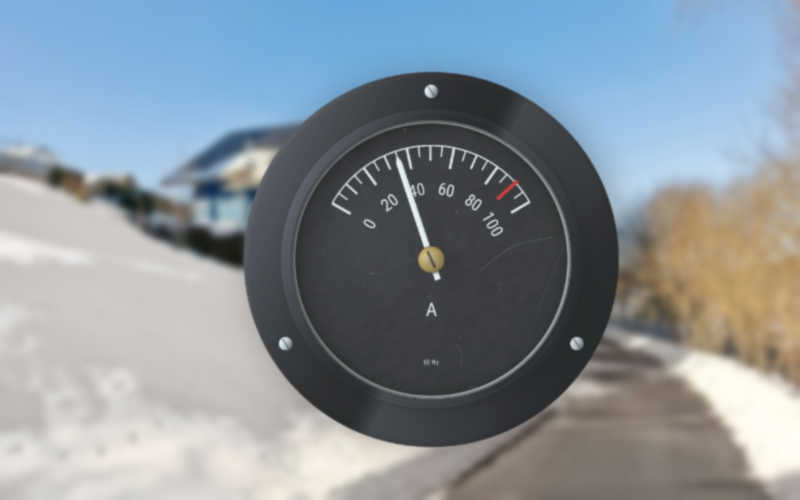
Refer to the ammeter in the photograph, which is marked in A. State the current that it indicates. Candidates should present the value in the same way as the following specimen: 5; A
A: 35; A
